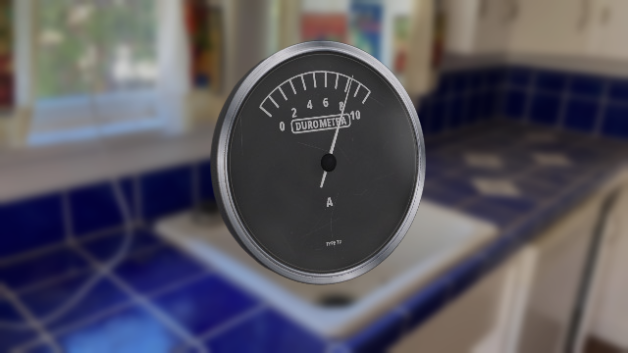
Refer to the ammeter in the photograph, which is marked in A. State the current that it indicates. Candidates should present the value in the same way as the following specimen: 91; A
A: 8; A
